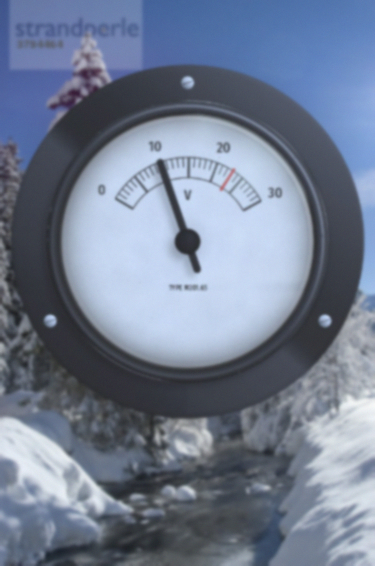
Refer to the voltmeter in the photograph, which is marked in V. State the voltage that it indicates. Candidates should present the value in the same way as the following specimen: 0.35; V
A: 10; V
